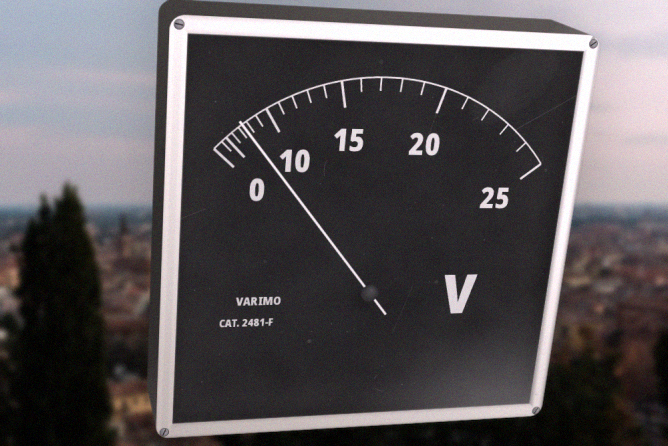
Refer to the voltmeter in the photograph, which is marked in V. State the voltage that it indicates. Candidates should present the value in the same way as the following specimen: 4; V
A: 7.5; V
